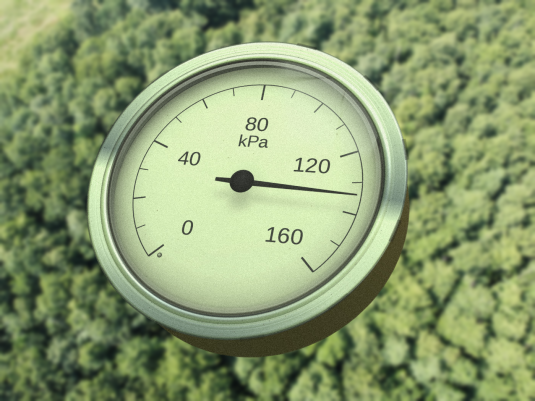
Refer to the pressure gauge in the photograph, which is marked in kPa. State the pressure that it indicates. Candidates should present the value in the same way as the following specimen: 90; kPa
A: 135; kPa
